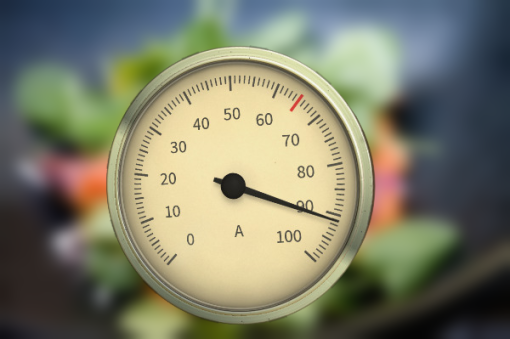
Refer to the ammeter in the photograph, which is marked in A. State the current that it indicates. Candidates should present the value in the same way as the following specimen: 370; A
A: 91; A
